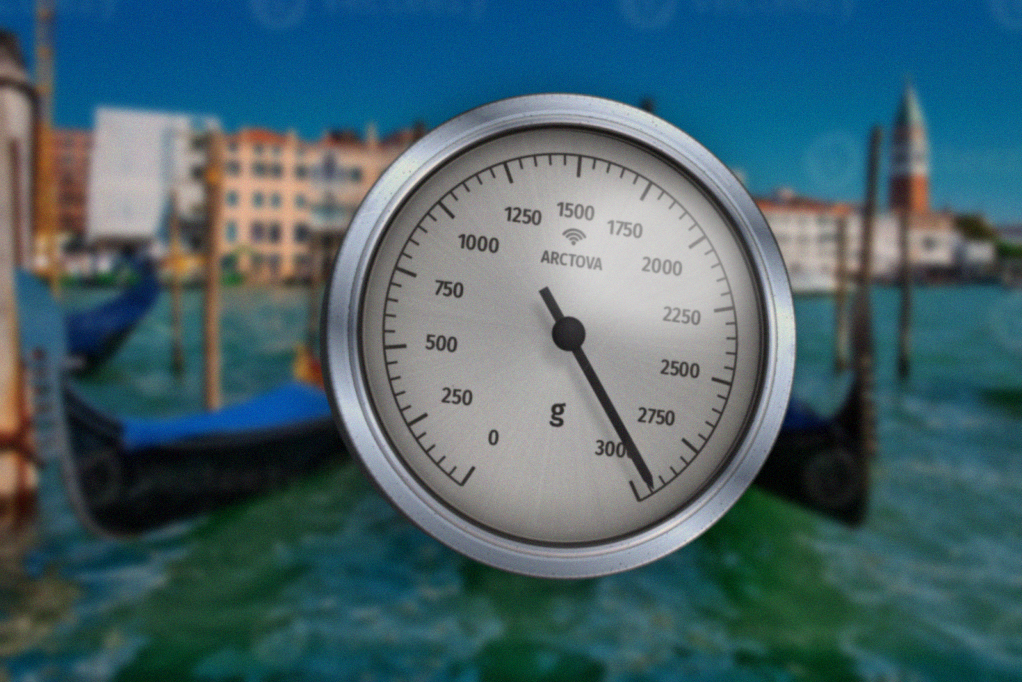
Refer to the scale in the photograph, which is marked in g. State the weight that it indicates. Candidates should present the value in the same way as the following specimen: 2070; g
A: 2950; g
